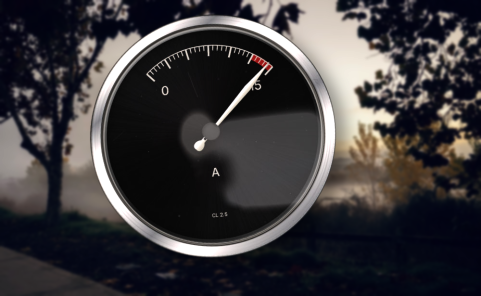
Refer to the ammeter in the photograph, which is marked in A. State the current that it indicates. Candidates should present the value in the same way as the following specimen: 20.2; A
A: 14.5; A
